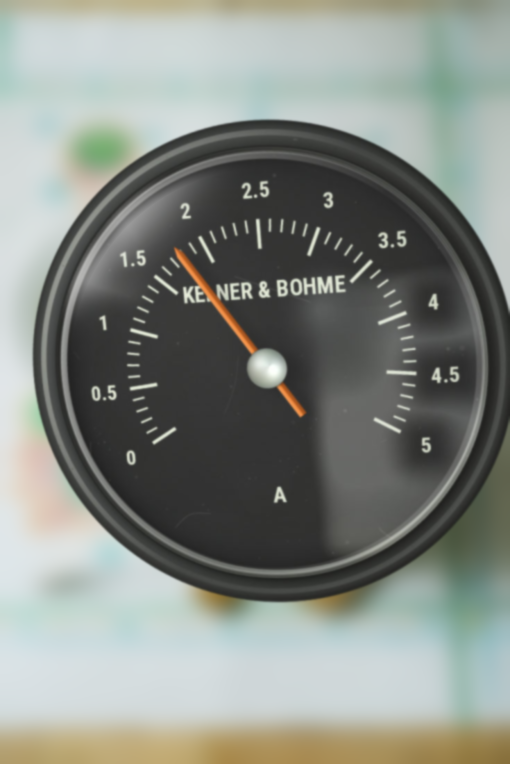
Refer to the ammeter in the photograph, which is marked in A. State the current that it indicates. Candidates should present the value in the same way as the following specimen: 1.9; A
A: 1.8; A
